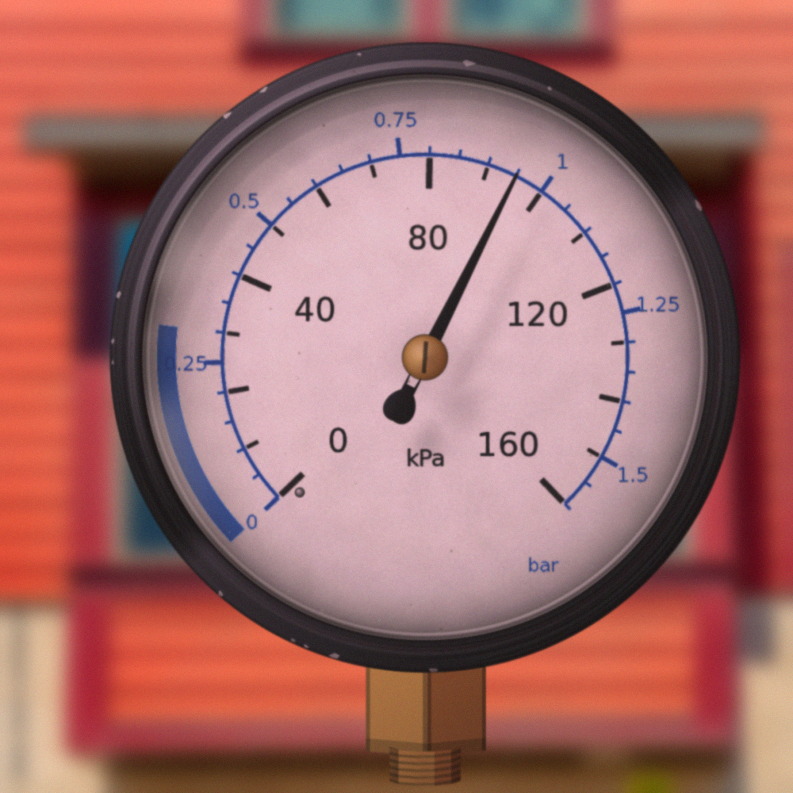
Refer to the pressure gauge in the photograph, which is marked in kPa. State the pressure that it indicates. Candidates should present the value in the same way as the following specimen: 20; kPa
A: 95; kPa
